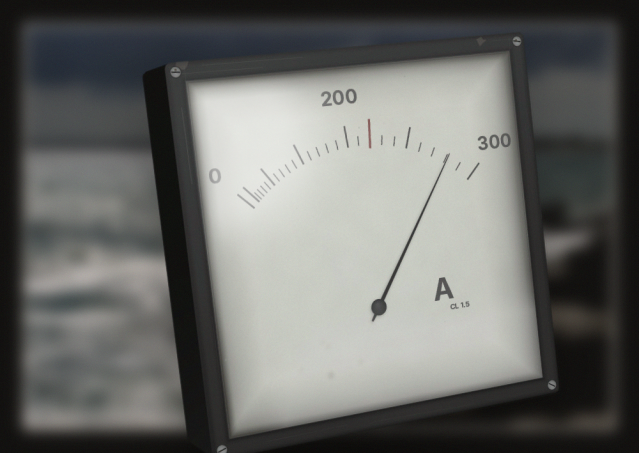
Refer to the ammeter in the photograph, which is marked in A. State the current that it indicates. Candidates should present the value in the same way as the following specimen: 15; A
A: 280; A
